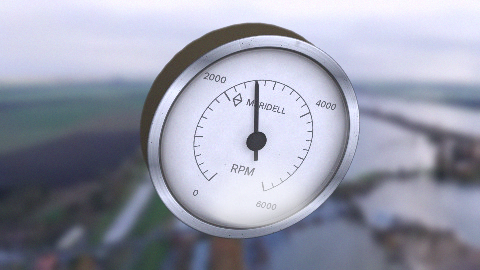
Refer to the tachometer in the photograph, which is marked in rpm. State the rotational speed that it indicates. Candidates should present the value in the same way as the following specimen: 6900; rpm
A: 2600; rpm
